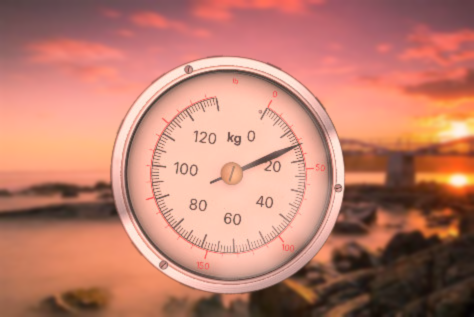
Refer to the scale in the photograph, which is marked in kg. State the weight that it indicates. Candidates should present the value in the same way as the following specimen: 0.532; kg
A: 15; kg
